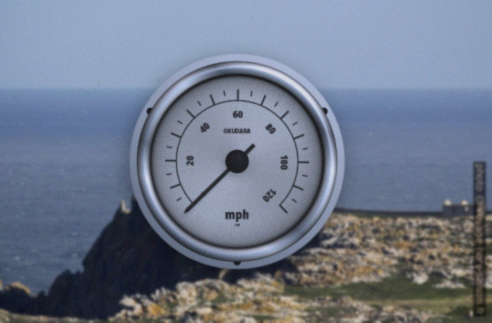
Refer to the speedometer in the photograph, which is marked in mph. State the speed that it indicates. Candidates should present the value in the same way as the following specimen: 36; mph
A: 0; mph
